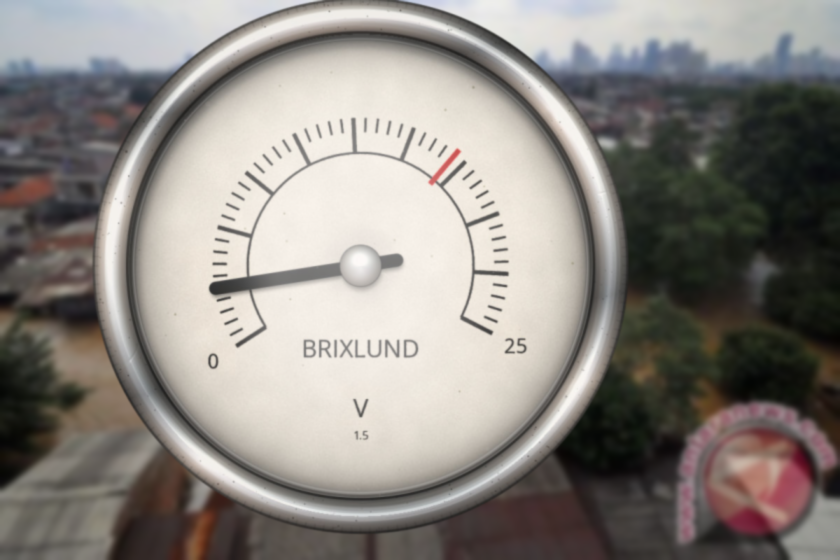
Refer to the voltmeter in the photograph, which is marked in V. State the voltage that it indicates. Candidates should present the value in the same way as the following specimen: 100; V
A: 2.5; V
